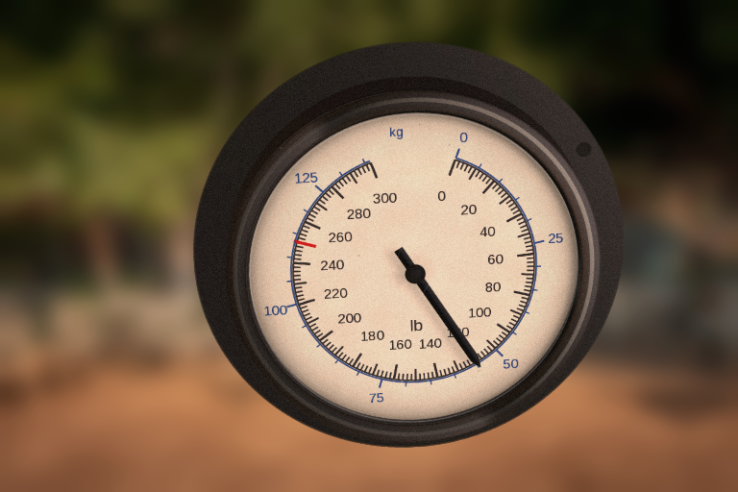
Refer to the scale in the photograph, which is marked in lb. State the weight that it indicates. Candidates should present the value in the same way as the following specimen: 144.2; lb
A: 120; lb
